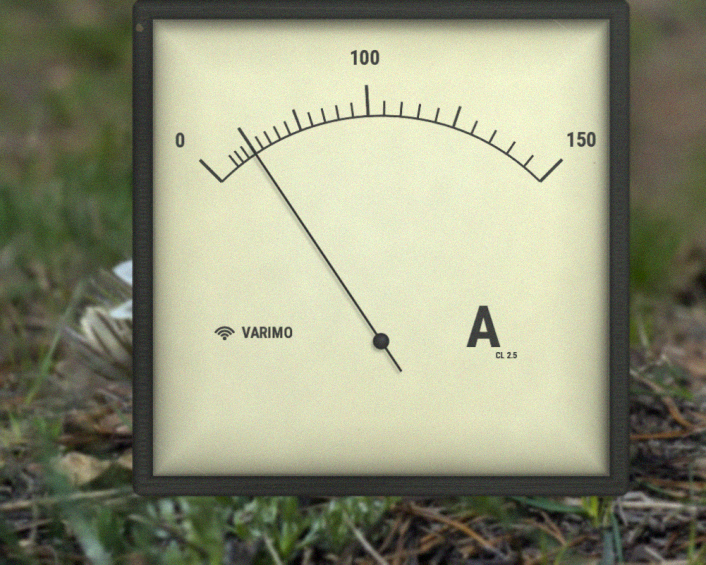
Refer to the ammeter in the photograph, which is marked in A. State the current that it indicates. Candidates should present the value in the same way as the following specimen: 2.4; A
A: 50; A
